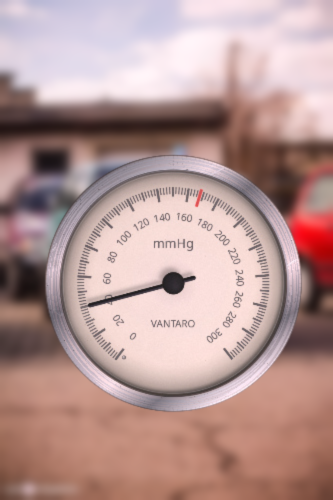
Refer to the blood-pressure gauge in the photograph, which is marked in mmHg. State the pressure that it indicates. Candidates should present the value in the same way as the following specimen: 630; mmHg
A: 40; mmHg
